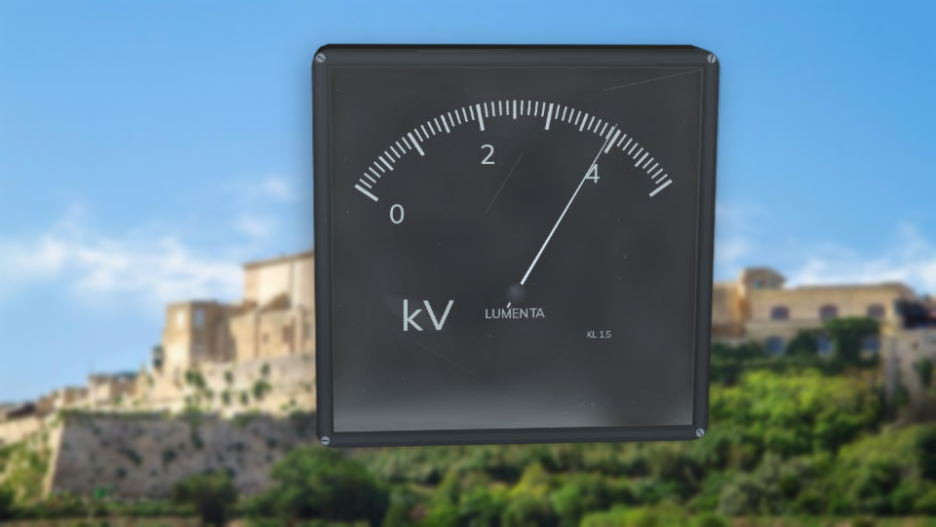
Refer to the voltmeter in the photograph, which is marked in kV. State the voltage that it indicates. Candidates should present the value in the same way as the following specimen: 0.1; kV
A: 3.9; kV
